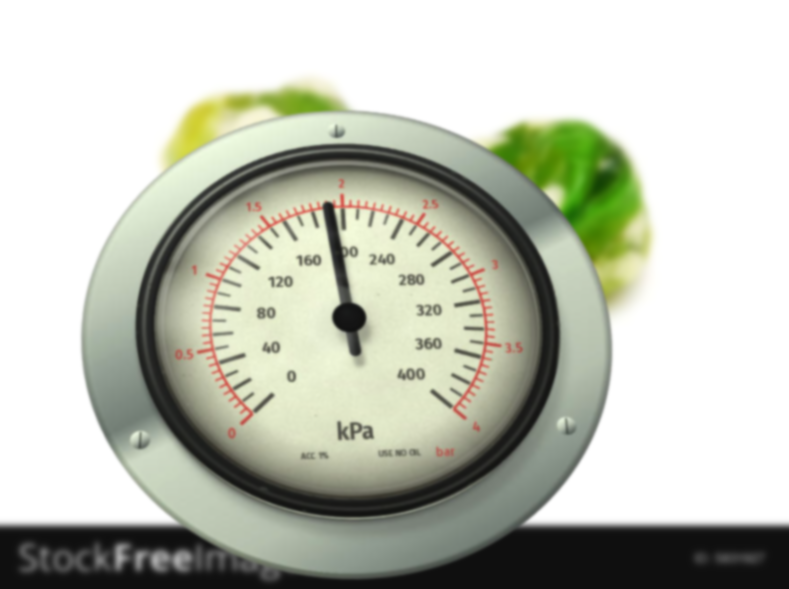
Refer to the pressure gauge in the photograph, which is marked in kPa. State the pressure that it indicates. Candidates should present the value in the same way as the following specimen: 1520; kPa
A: 190; kPa
